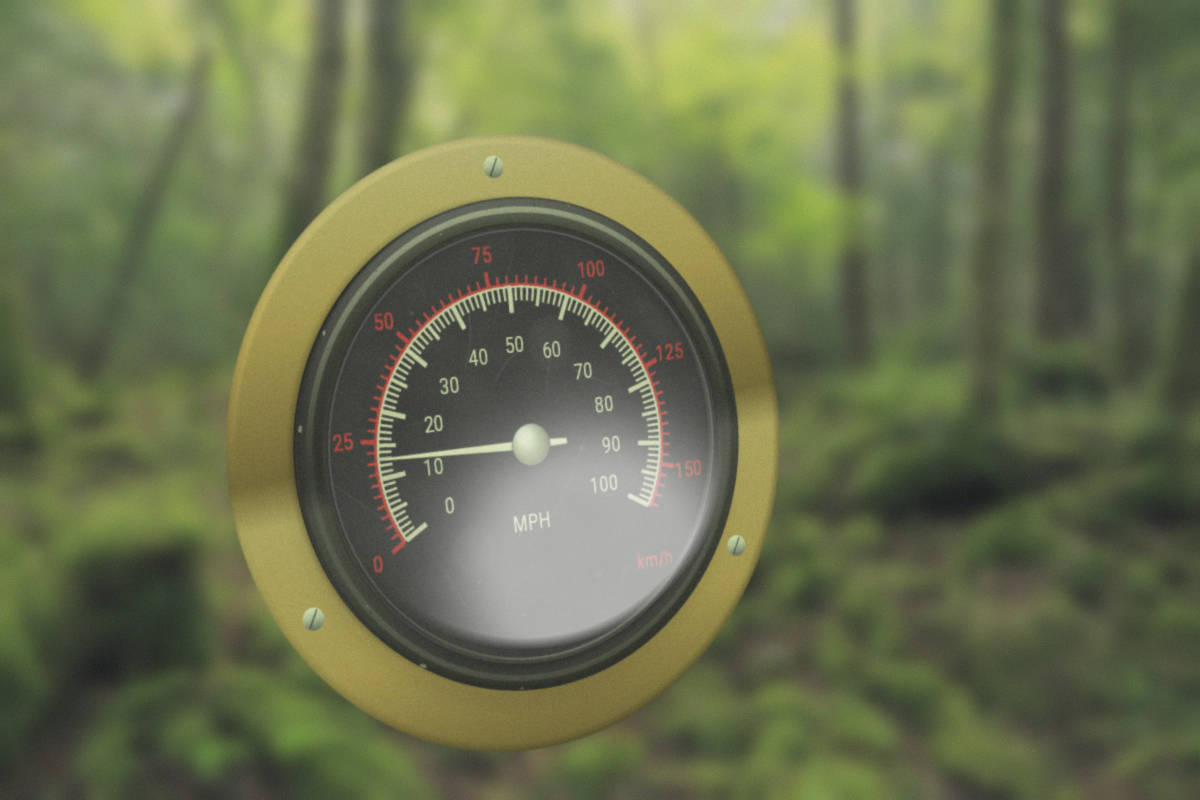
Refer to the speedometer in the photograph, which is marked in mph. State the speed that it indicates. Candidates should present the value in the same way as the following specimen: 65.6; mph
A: 13; mph
